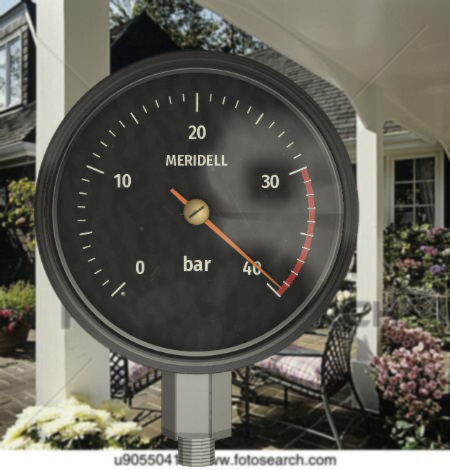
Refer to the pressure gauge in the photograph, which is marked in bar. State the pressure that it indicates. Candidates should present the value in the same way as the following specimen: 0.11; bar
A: 39.5; bar
